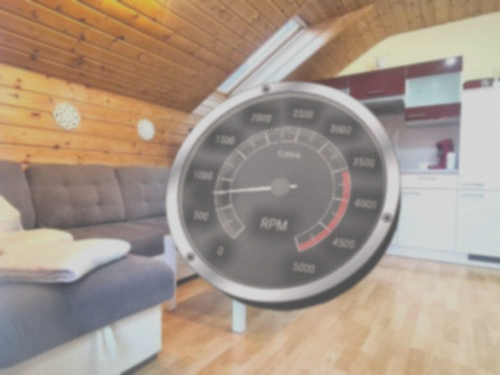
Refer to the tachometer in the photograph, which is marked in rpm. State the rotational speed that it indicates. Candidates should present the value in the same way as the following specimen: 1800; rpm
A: 750; rpm
